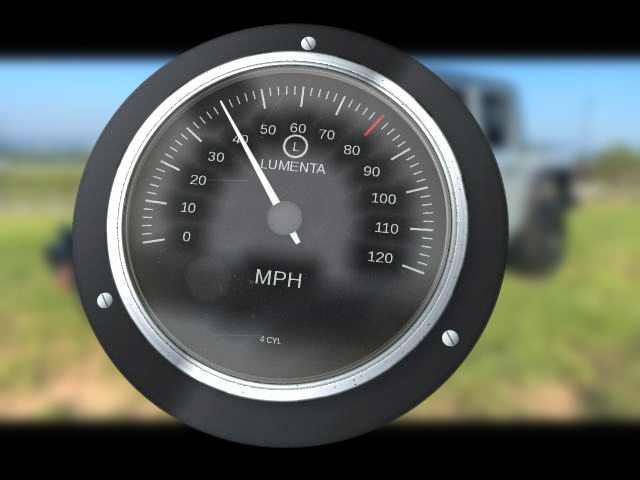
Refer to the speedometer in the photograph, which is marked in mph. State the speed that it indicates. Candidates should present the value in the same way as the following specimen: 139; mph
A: 40; mph
